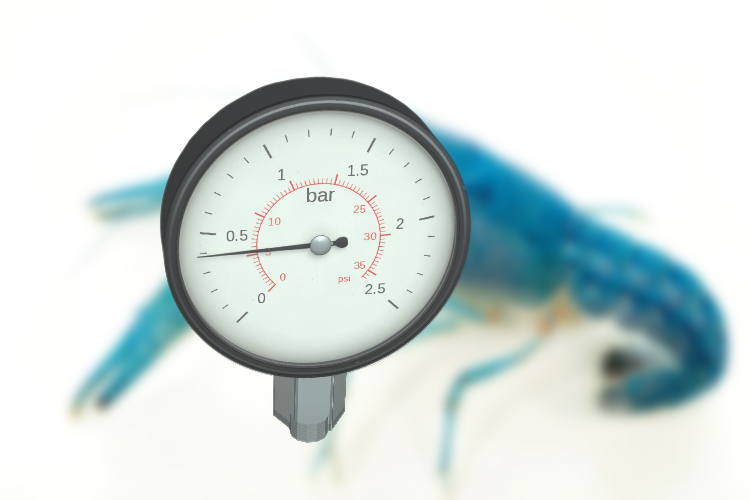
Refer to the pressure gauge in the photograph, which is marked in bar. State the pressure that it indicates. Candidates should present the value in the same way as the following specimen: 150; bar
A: 0.4; bar
